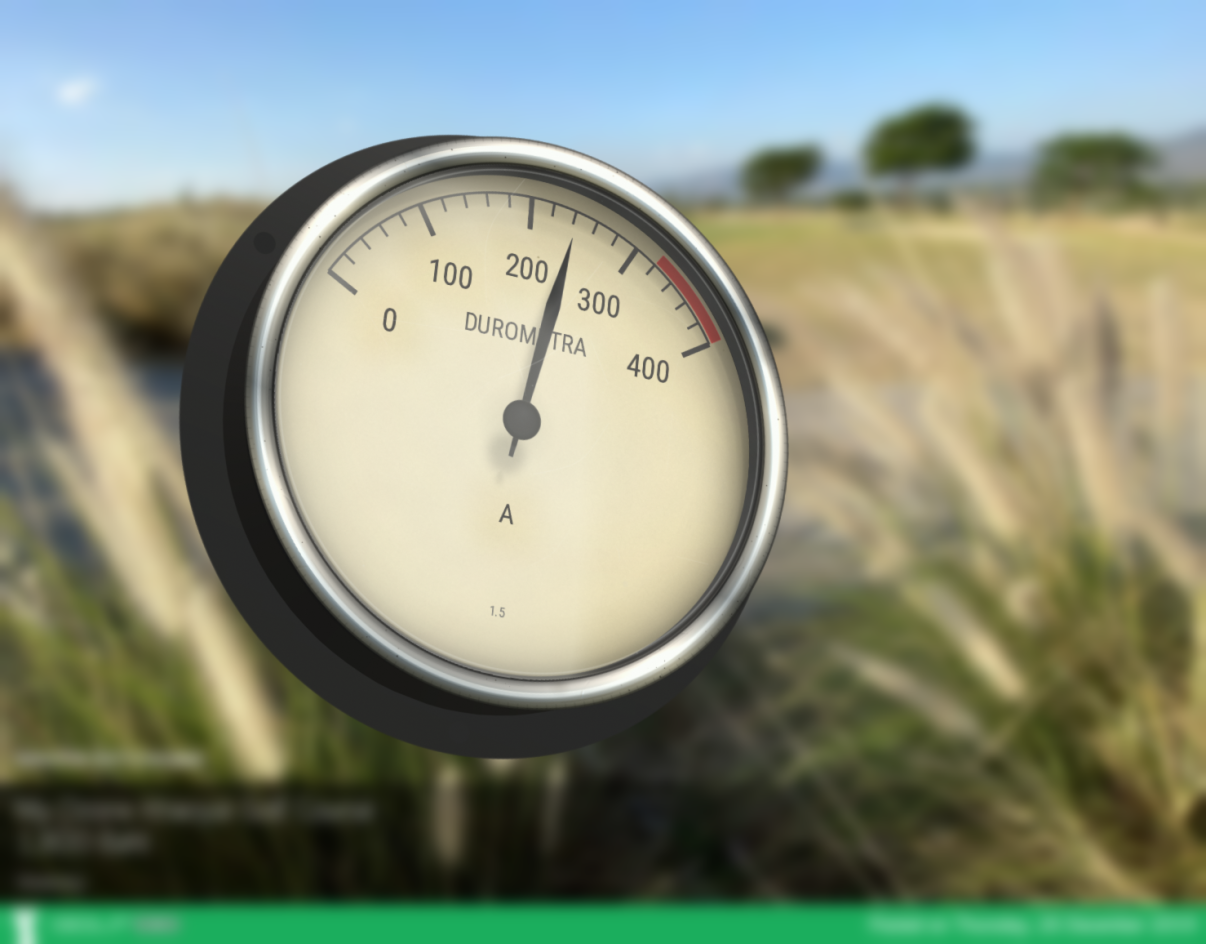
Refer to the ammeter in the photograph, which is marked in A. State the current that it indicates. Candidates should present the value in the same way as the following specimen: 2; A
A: 240; A
